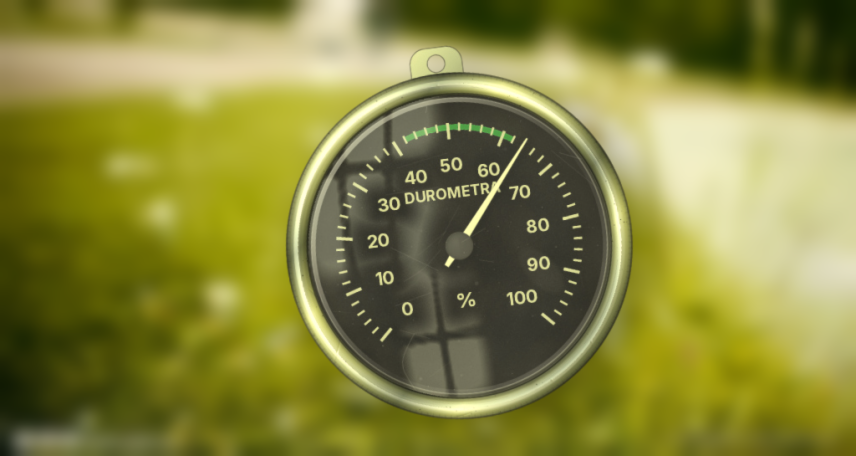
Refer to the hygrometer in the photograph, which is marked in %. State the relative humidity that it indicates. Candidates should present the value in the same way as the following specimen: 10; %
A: 64; %
